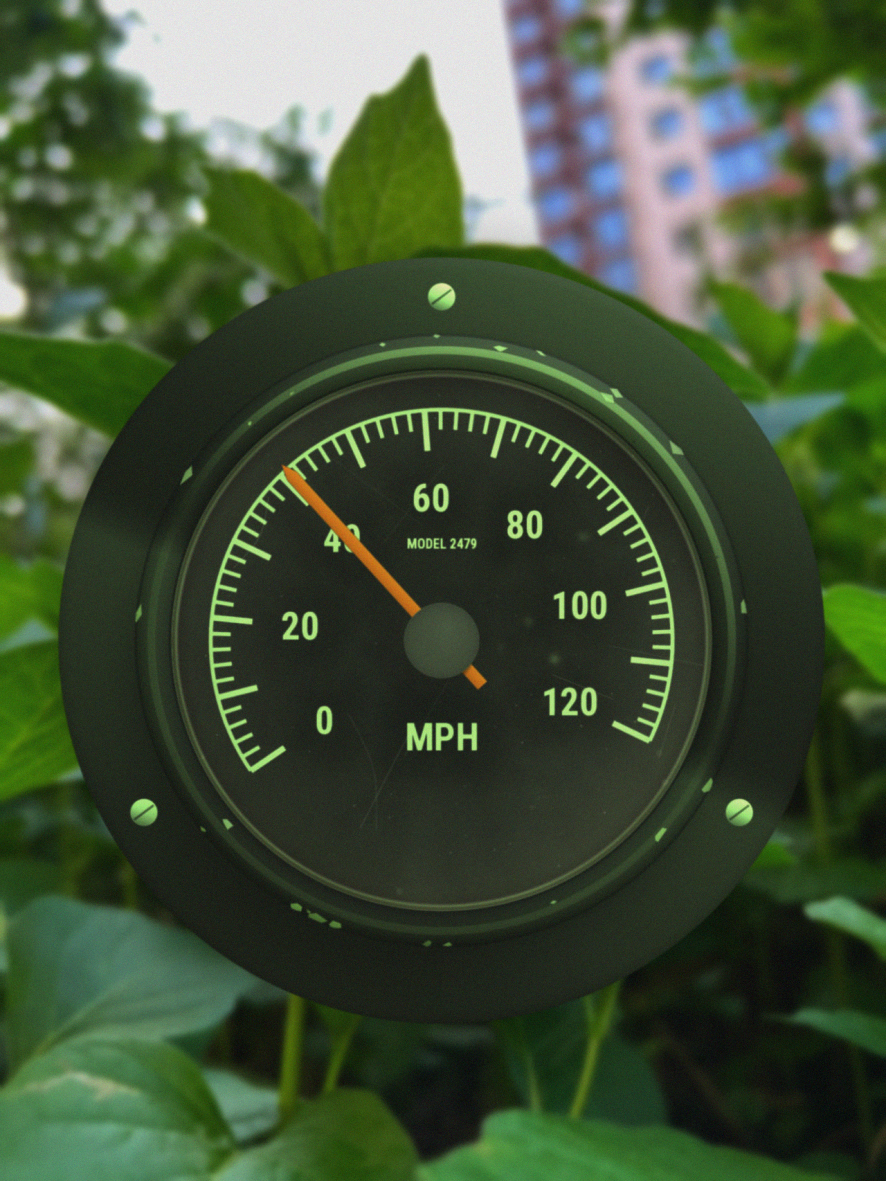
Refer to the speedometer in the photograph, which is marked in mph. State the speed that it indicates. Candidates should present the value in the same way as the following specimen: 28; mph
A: 41; mph
